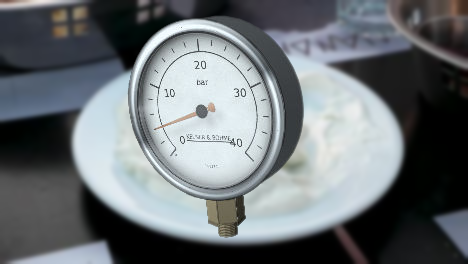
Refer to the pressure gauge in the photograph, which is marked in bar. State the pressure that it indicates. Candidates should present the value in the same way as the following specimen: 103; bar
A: 4; bar
